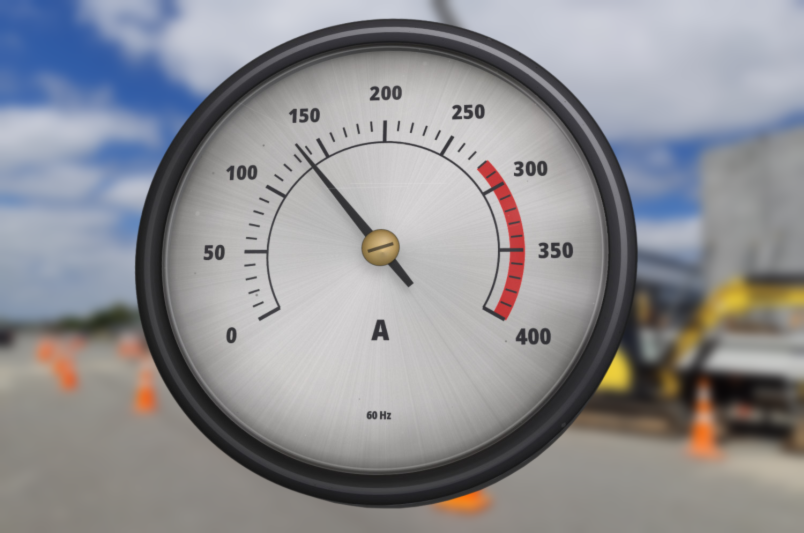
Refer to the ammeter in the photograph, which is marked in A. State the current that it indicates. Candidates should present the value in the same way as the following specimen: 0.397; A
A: 135; A
